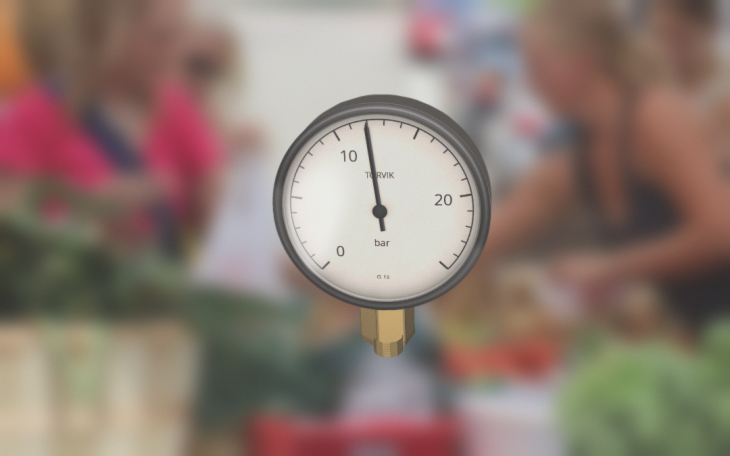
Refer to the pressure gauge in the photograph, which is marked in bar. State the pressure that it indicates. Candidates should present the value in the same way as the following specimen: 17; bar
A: 12; bar
